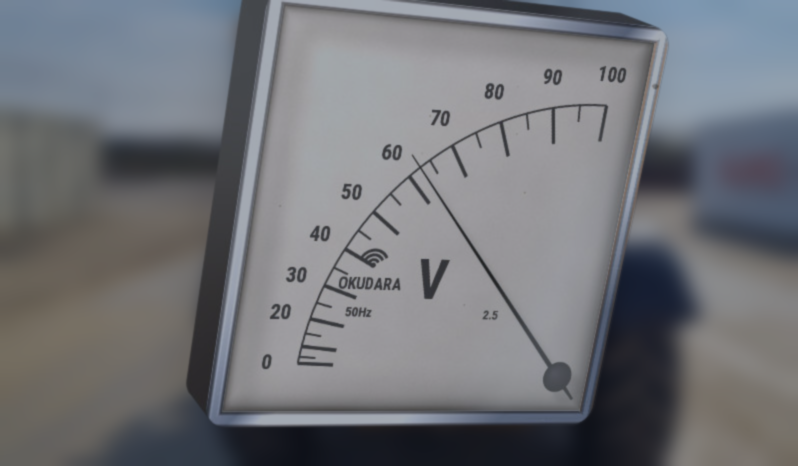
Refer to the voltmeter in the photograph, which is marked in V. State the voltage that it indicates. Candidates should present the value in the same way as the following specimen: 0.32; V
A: 62.5; V
